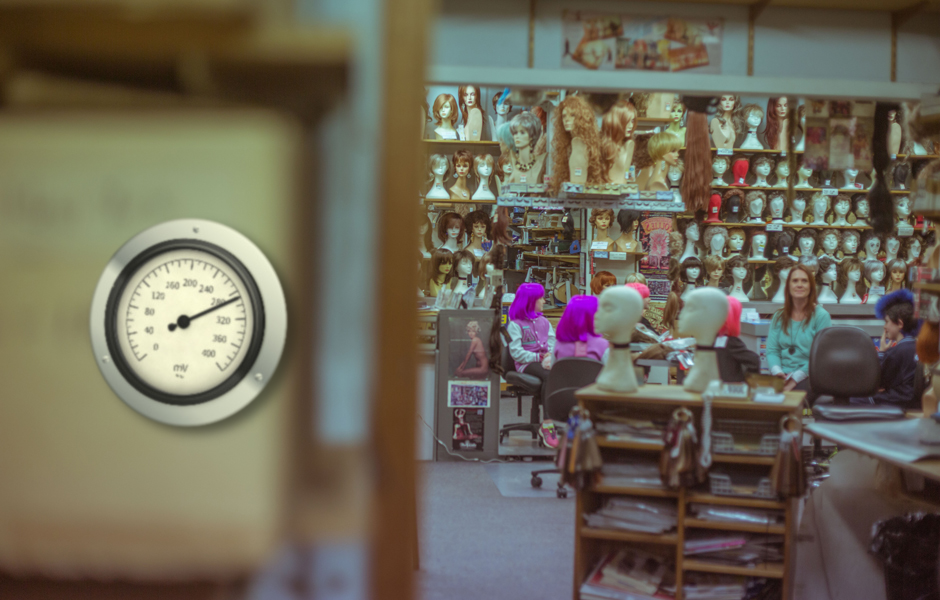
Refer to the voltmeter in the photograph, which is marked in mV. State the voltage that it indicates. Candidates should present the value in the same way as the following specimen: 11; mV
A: 290; mV
